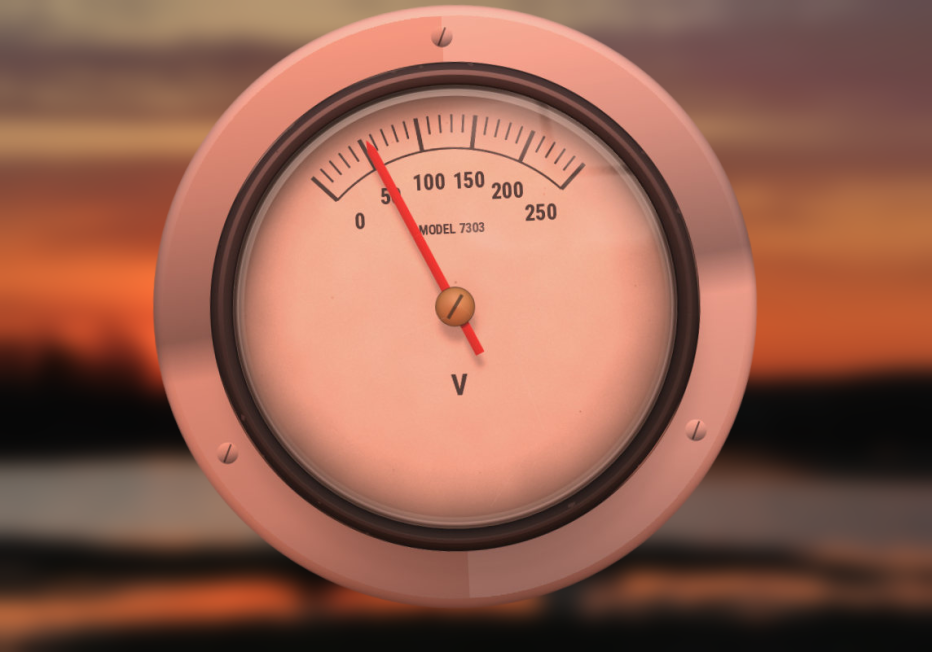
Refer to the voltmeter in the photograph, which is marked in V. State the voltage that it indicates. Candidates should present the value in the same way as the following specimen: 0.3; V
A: 55; V
